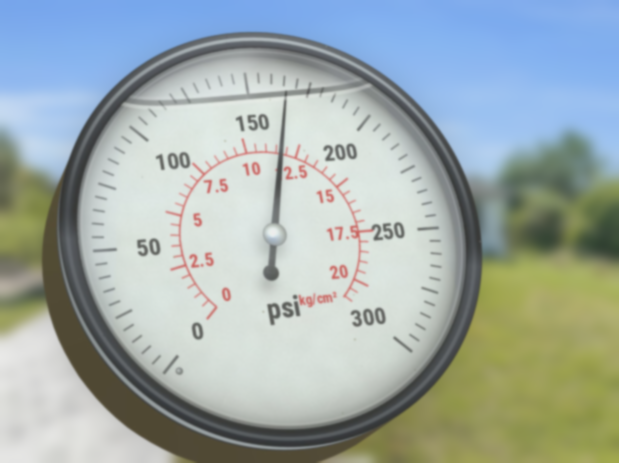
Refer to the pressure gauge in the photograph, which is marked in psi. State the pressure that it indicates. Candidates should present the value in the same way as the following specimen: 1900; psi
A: 165; psi
